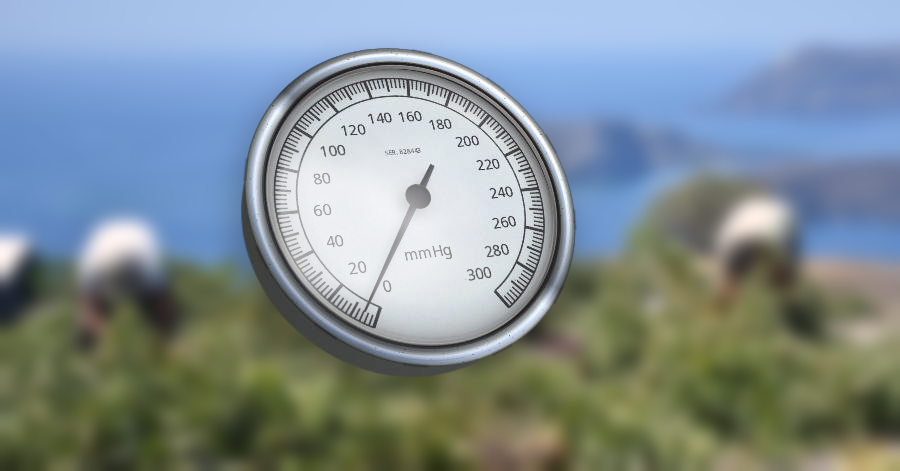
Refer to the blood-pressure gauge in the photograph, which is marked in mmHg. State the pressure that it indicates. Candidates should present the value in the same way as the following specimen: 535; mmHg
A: 6; mmHg
